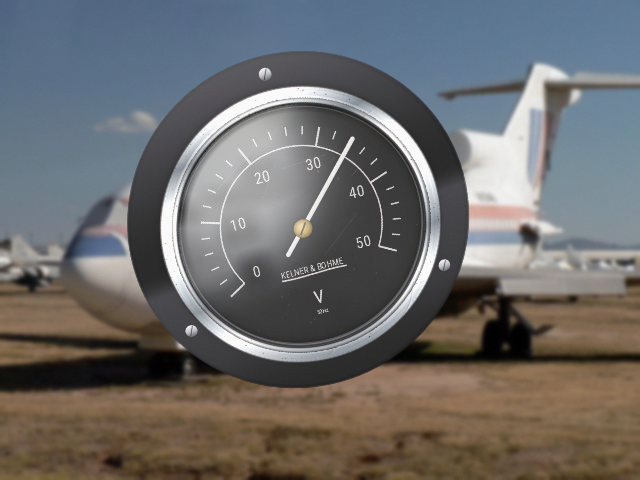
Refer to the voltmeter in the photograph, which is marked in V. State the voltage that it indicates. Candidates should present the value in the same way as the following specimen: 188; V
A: 34; V
